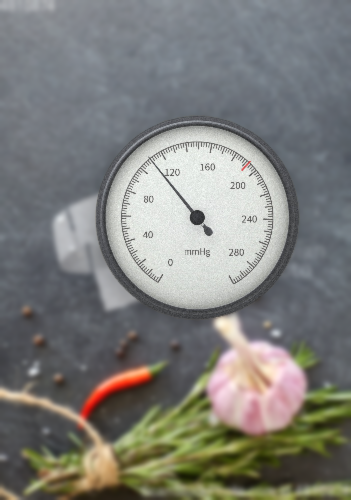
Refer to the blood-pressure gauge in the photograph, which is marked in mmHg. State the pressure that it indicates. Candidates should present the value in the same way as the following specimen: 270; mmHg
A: 110; mmHg
